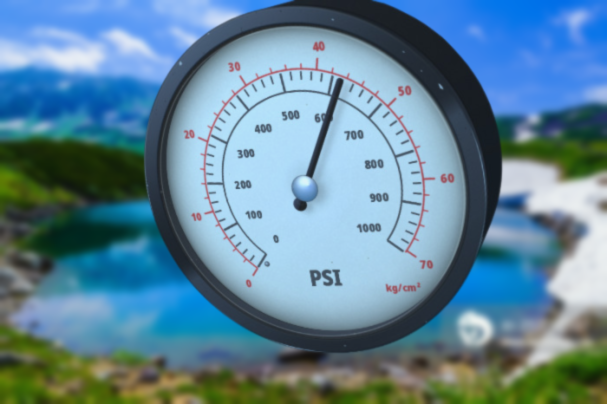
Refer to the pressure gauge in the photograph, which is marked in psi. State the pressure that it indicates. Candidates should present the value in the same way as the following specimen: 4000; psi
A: 620; psi
